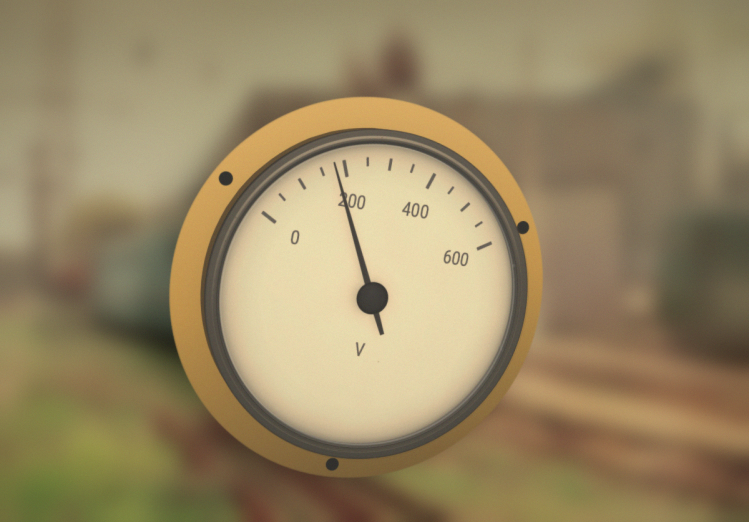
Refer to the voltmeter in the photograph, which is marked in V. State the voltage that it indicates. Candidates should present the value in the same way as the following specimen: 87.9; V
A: 175; V
